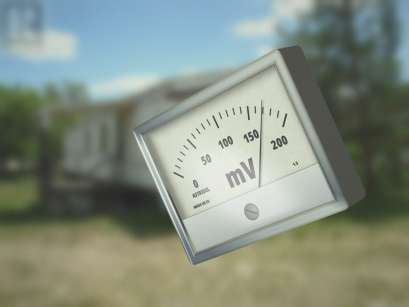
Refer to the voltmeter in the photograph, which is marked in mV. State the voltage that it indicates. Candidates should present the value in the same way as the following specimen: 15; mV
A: 170; mV
